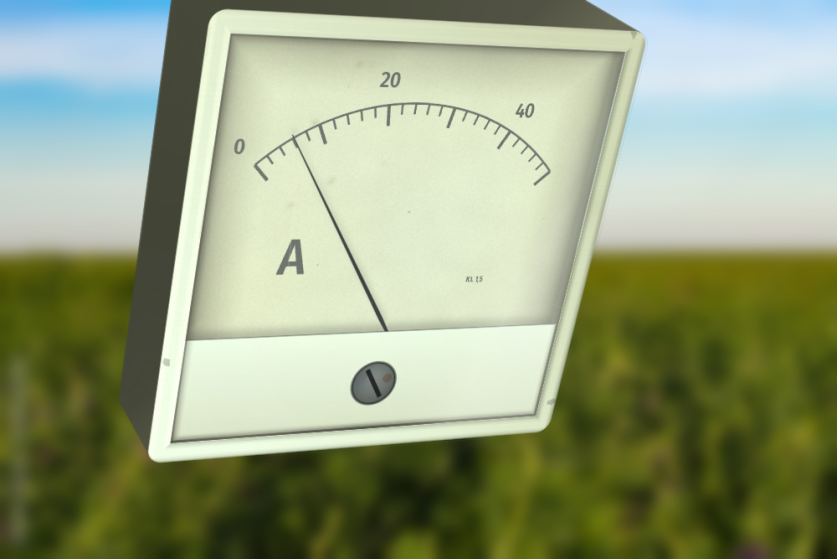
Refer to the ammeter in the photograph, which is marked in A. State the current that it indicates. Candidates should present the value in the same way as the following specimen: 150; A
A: 6; A
